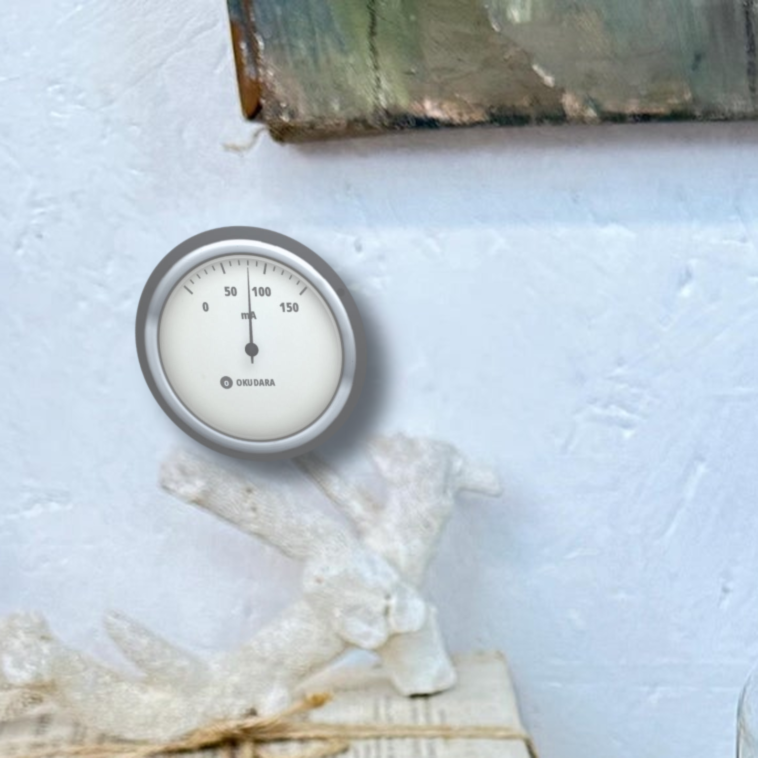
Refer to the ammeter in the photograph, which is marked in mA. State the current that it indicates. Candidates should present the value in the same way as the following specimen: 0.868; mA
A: 80; mA
